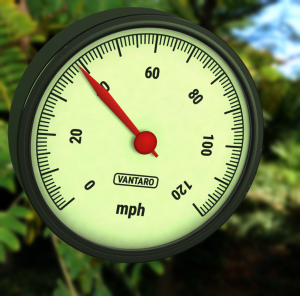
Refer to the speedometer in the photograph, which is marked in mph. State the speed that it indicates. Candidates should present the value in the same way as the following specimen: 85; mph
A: 39; mph
